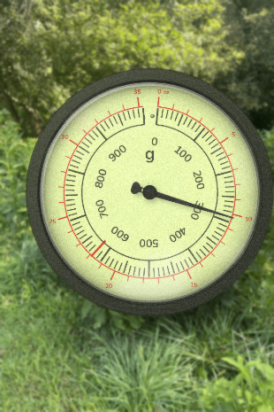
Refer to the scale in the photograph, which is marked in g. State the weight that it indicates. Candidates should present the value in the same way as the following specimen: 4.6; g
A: 290; g
